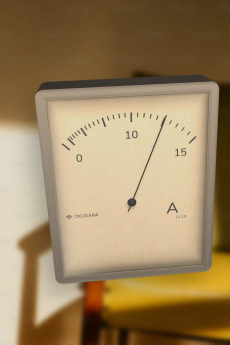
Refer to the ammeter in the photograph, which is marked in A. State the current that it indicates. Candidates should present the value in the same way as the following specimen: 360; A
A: 12.5; A
